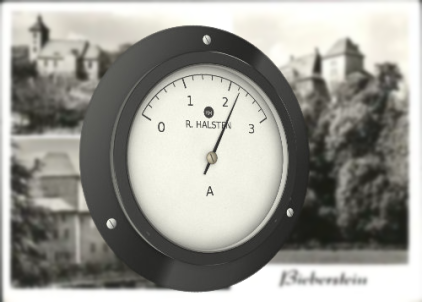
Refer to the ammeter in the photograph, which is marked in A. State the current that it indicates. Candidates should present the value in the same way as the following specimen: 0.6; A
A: 2.2; A
